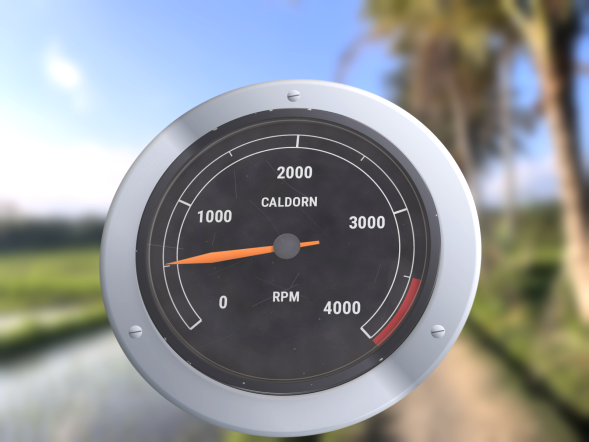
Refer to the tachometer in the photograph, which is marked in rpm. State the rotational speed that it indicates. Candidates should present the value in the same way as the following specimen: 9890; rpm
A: 500; rpm
